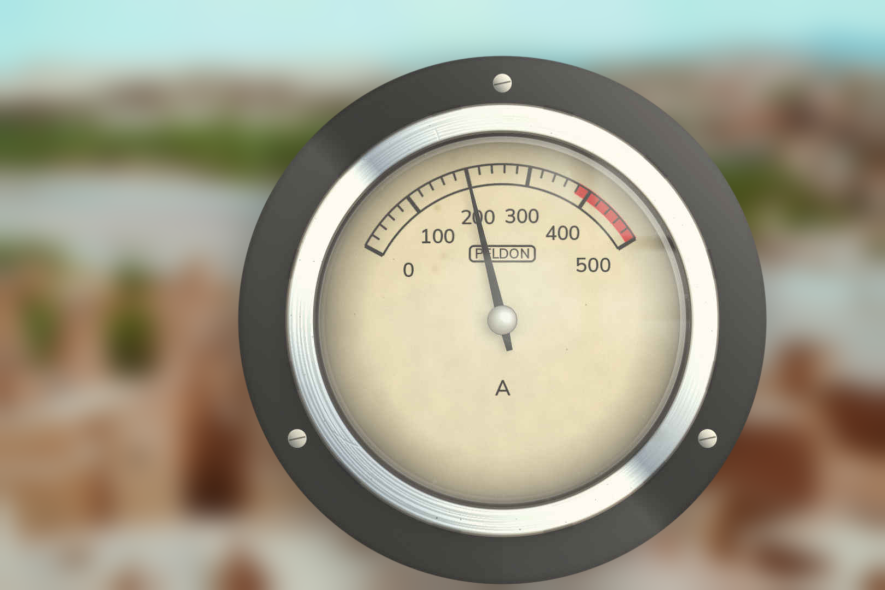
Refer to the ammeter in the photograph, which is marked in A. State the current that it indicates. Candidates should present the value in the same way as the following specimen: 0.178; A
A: 200; A
